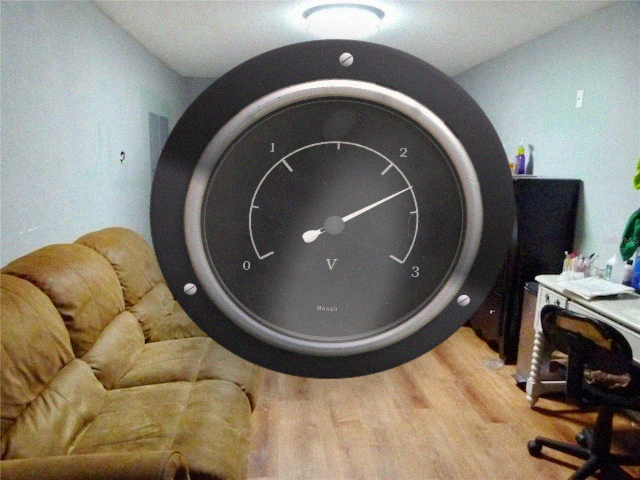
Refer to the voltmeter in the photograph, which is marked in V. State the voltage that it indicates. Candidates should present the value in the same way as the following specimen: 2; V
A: 2.25; V
